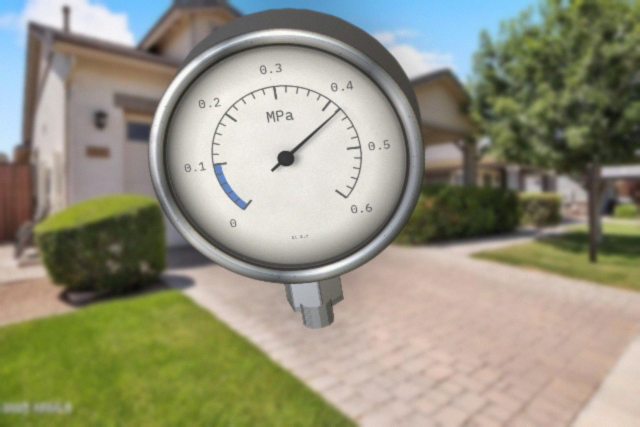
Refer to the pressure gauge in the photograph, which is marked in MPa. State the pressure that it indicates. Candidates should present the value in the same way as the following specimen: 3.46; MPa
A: 0.42; MPa
